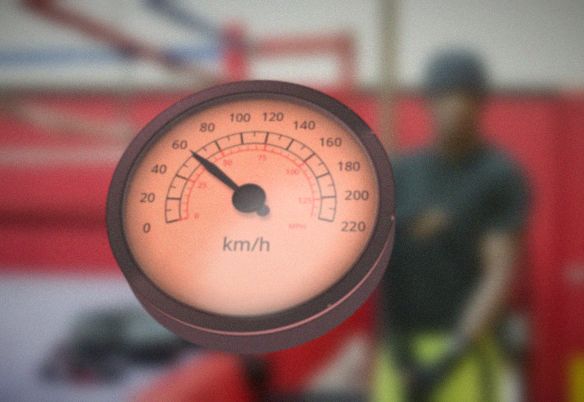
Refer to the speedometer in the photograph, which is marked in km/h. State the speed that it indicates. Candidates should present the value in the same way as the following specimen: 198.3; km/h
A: 60; km/h
